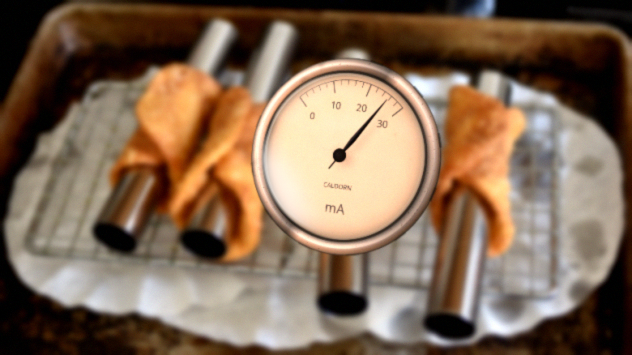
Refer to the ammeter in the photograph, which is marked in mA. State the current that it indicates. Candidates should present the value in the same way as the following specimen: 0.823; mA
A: 26; mA
